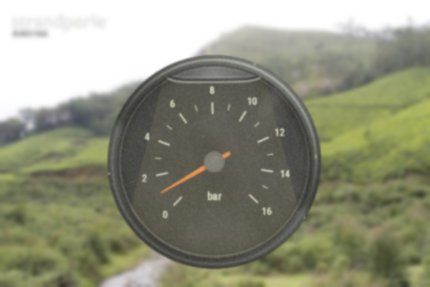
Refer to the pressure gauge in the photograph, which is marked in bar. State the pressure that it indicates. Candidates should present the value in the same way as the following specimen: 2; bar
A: 1; bar
